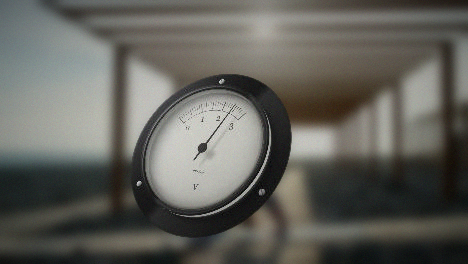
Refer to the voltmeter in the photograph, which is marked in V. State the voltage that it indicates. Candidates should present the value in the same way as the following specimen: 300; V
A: 2.5; V
